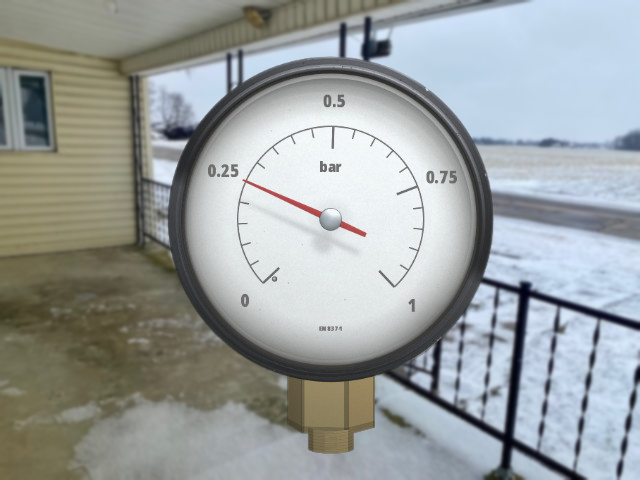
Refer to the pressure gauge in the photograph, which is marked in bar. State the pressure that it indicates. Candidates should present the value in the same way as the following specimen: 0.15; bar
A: 0.25; bar
